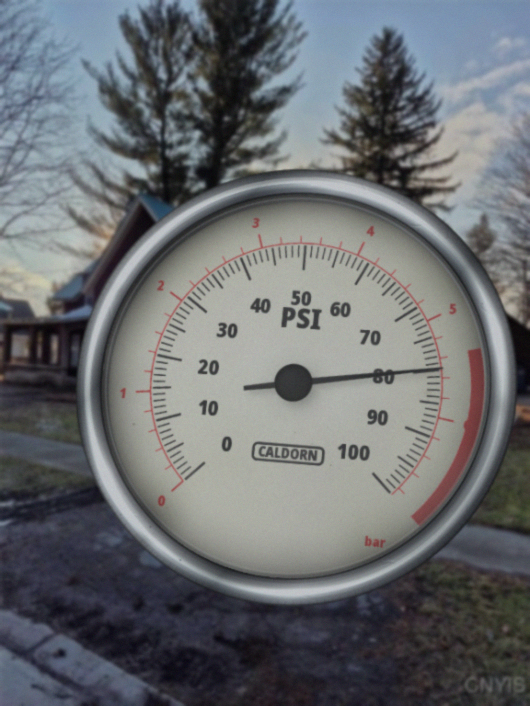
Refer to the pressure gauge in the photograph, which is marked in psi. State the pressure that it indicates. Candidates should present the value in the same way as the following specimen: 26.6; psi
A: 80; psi
